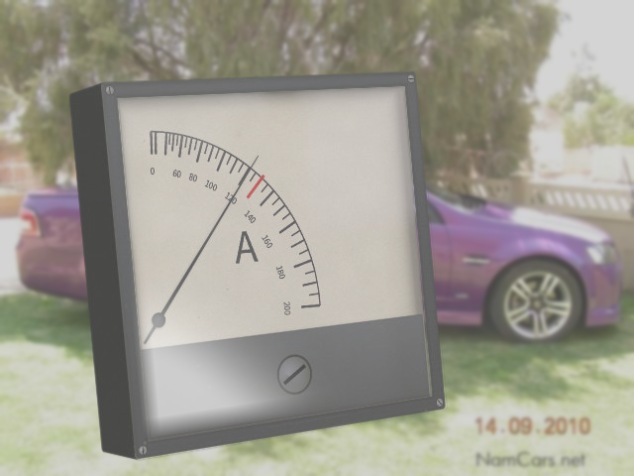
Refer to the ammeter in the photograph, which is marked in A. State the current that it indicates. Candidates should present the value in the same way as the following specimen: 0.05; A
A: 120; A
